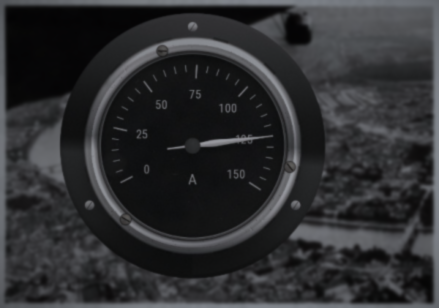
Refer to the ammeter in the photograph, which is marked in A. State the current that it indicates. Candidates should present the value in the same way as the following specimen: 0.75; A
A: 125; A
